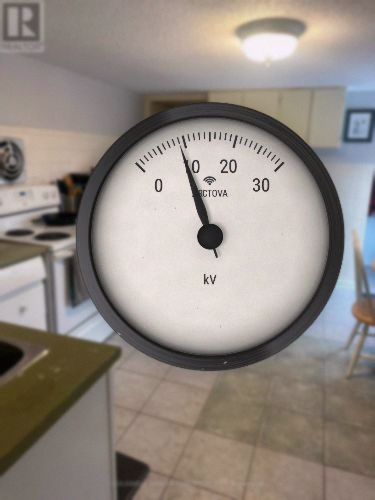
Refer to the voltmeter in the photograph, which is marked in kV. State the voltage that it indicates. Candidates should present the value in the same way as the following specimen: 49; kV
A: 9; kV
